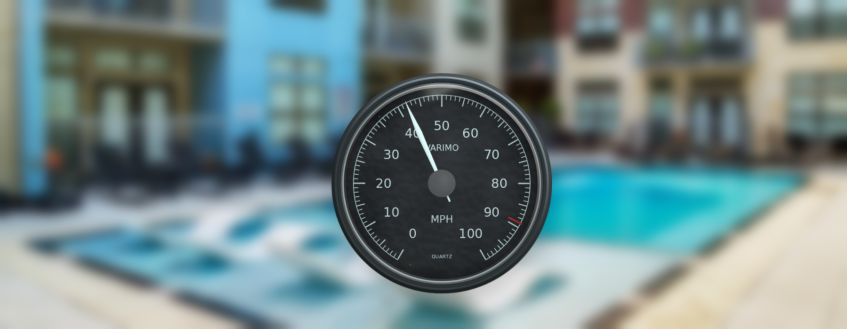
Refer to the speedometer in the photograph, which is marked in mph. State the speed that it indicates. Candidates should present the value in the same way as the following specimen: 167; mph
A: 42; mph
